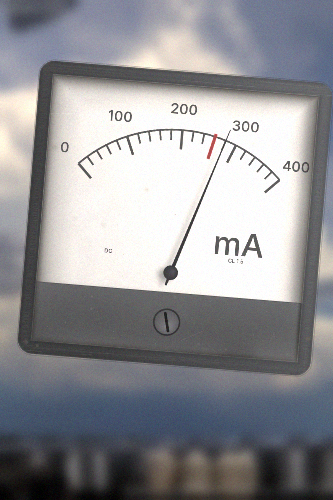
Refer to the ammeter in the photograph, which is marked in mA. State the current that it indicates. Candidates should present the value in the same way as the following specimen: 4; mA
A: 280; mA
